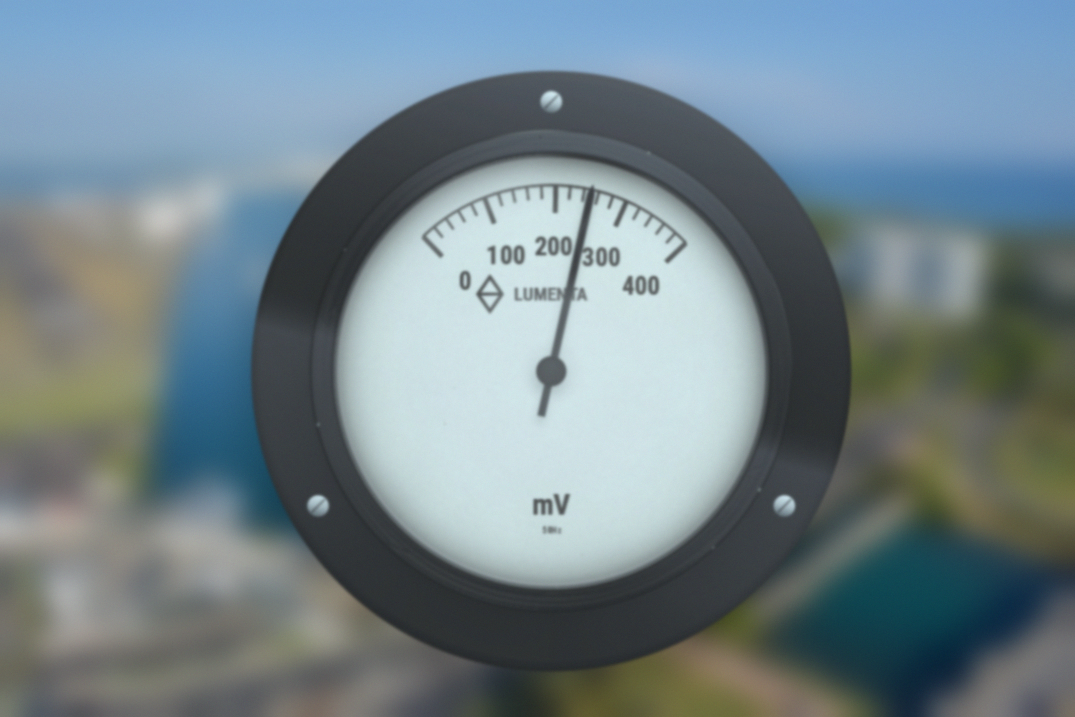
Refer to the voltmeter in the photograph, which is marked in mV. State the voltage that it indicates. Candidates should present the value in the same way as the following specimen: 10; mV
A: 250; mV
